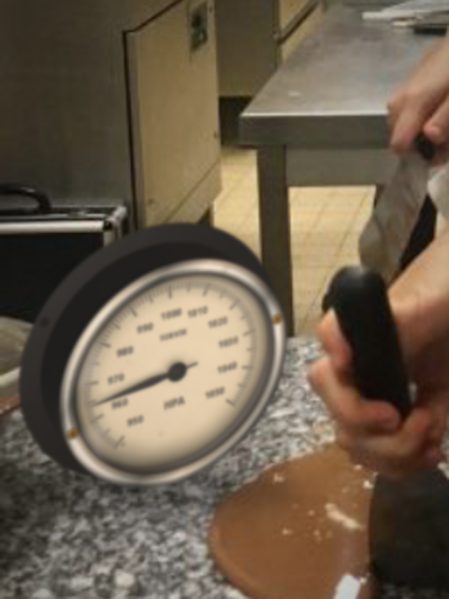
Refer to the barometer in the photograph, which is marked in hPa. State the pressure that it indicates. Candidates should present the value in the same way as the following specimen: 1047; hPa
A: 965; hPa
